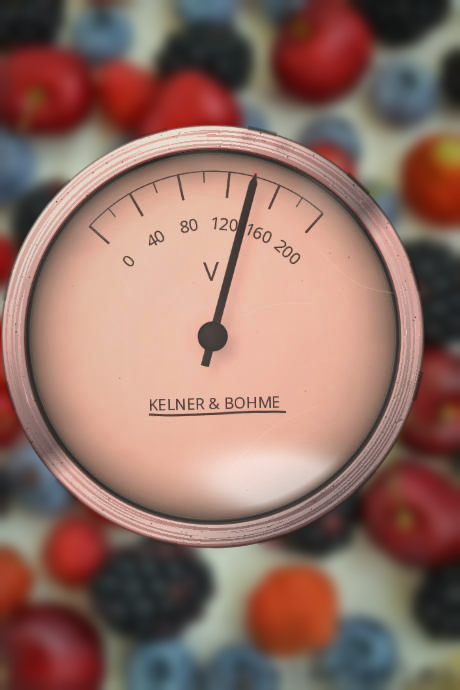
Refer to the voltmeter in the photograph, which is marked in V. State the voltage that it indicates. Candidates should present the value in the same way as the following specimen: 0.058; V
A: 140; V
